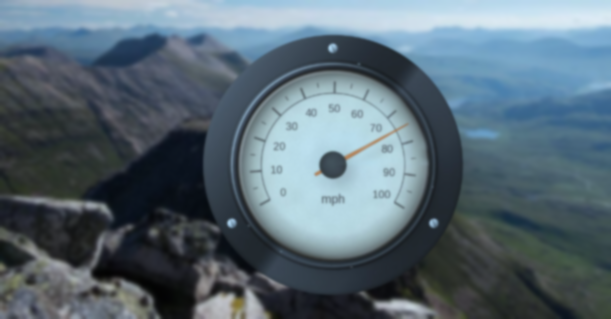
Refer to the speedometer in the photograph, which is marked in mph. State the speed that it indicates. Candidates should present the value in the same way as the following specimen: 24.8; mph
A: 75; mph
